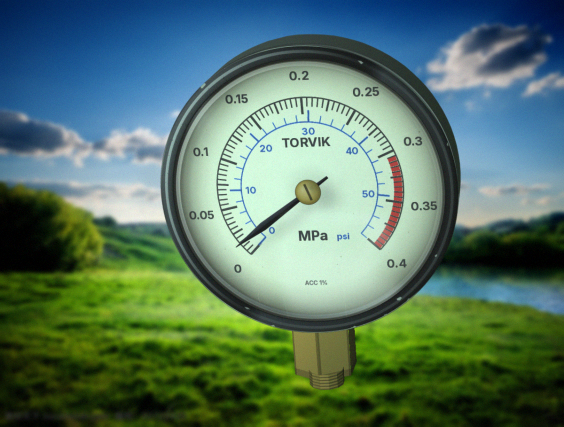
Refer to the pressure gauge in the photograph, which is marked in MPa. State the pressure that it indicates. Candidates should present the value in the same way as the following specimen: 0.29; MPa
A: 0.015; MPa
